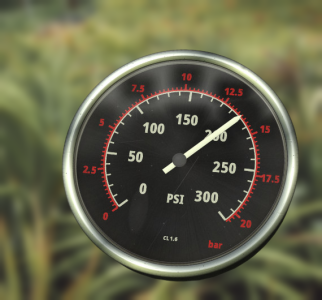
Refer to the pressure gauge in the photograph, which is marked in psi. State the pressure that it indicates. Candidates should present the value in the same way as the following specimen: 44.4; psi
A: 200; psi
